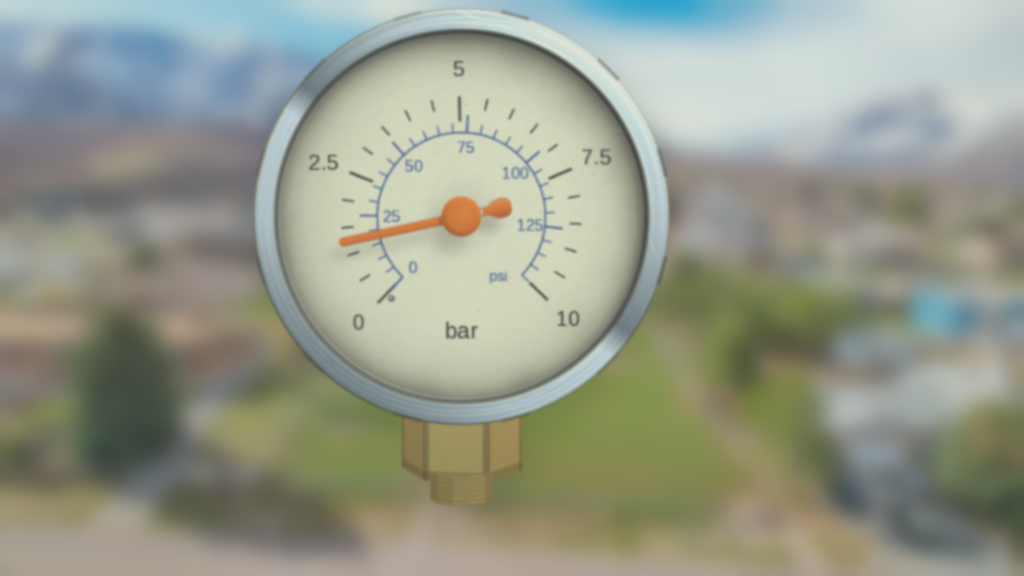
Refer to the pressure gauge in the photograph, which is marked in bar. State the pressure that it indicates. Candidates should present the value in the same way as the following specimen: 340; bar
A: 1.25; bar
